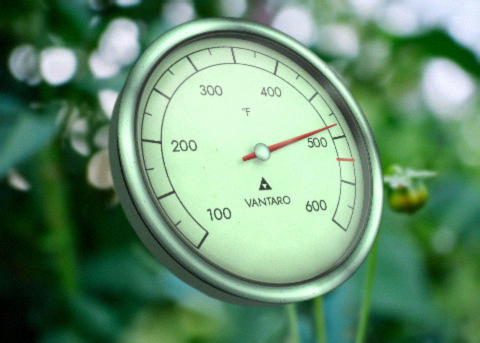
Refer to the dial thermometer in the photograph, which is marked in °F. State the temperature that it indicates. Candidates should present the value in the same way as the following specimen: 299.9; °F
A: 487.5; °F
